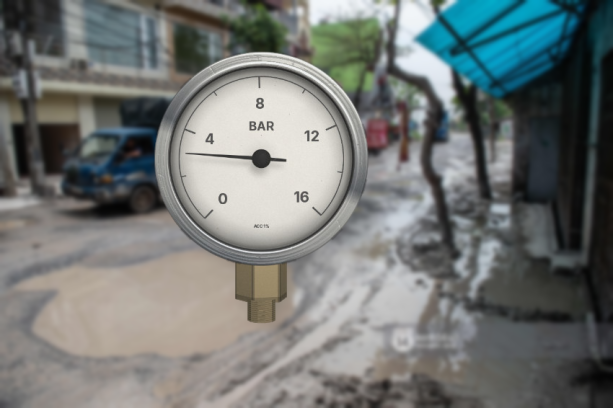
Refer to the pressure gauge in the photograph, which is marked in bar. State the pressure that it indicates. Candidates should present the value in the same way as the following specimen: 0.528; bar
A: 3; bar
